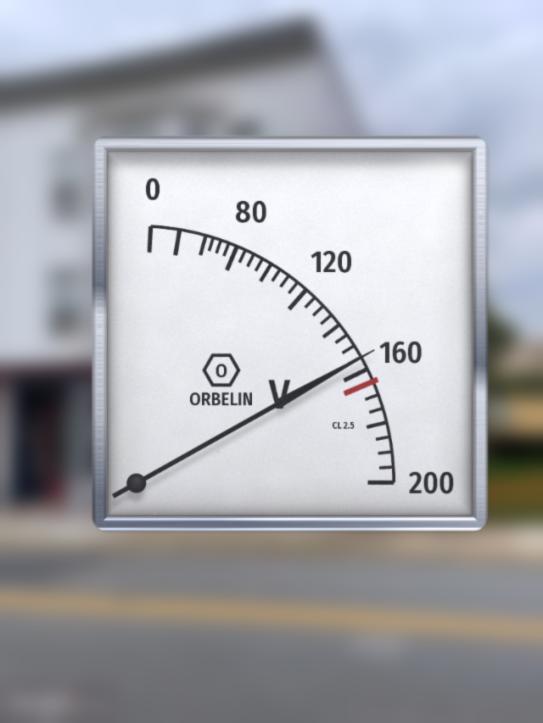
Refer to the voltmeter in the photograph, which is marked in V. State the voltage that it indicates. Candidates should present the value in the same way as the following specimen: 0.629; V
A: 155; V
